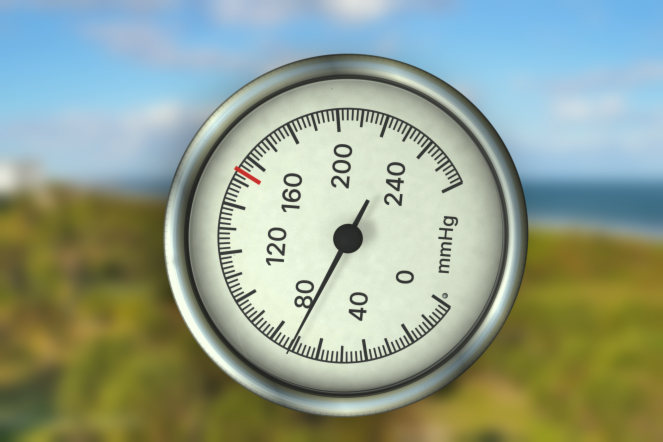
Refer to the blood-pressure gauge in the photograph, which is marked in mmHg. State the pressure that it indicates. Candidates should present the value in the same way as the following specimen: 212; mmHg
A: 72; mmHg
